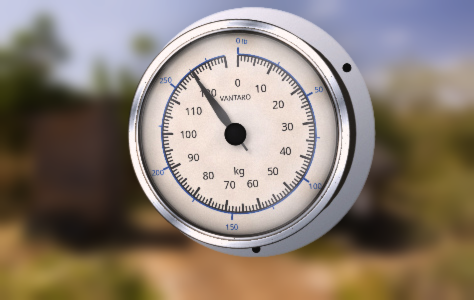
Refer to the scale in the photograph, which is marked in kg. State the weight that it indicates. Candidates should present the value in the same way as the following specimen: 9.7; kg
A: 120; kg
